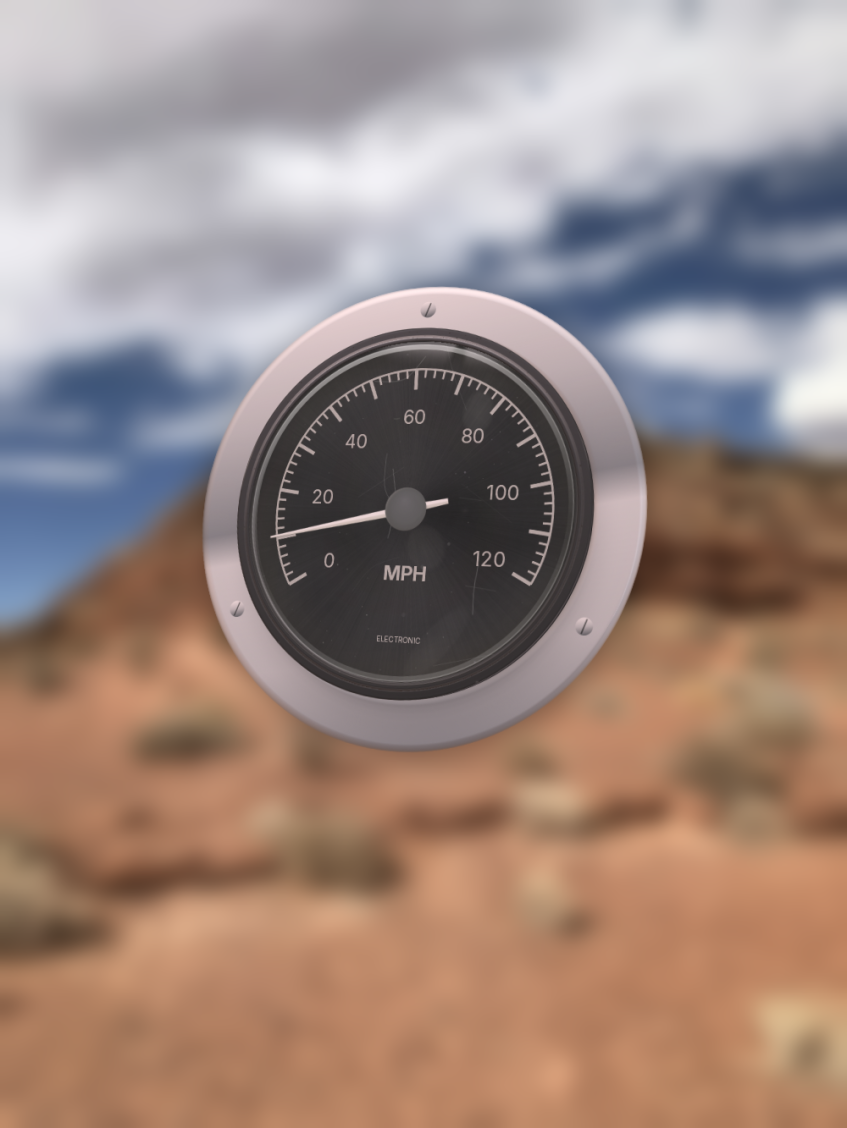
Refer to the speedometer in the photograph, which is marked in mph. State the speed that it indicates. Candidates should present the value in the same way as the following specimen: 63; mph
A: 10; mph
